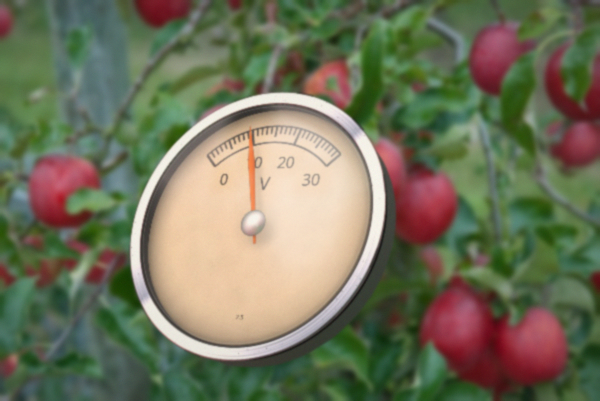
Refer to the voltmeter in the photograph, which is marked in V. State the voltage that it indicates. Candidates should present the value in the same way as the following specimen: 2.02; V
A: 10; V
